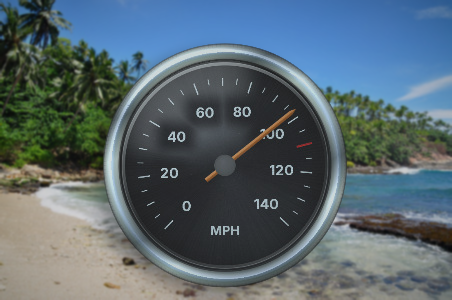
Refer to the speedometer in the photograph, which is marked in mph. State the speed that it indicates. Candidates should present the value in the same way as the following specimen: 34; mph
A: 97.5; mph
